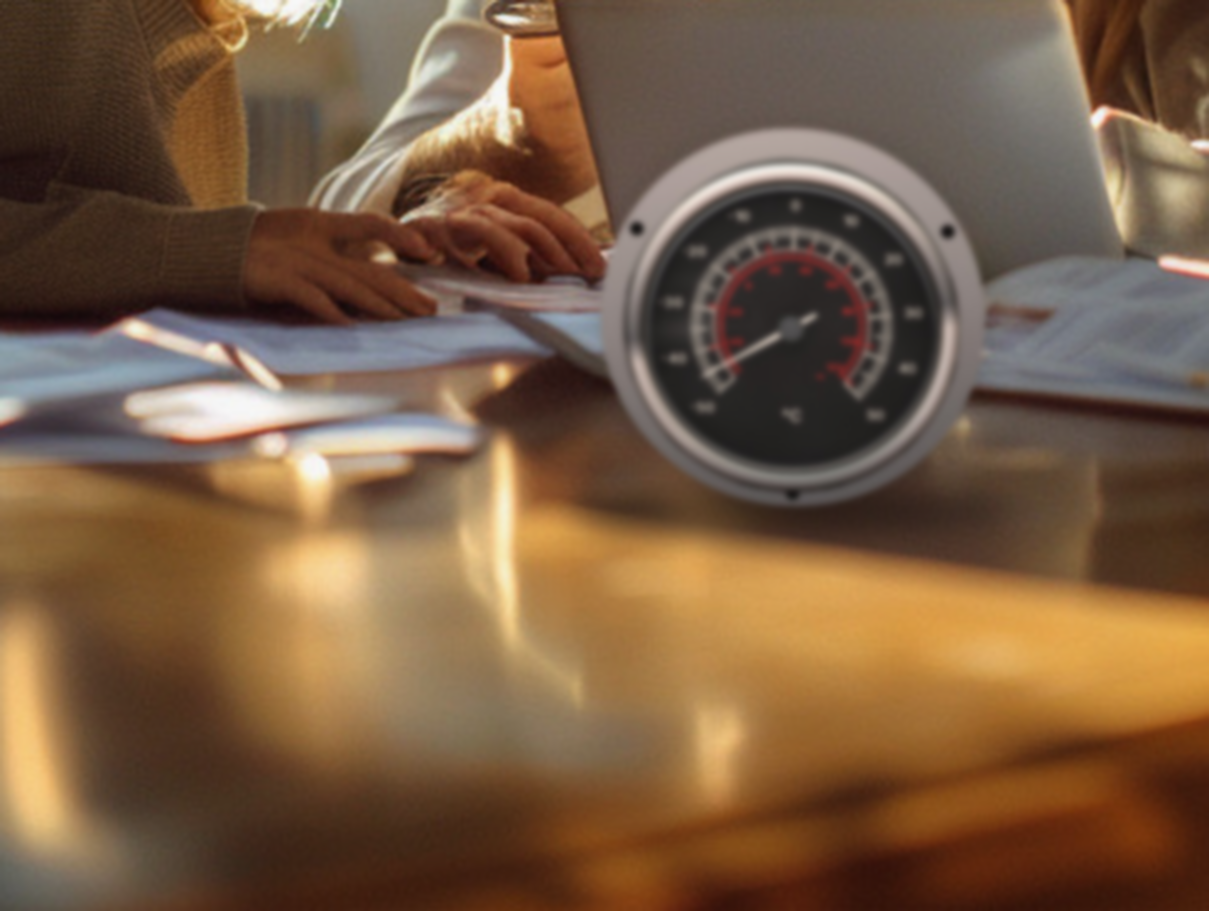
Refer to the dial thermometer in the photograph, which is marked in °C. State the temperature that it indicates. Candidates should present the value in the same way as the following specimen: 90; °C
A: -45; °C
